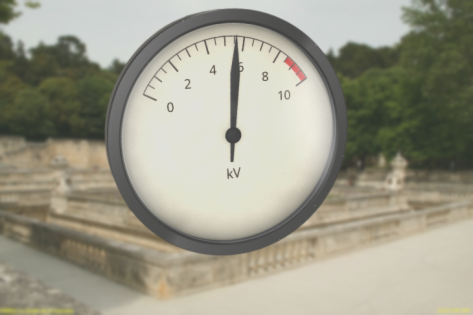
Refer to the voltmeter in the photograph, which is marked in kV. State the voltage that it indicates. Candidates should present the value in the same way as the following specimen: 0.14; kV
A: 5.5; kV
